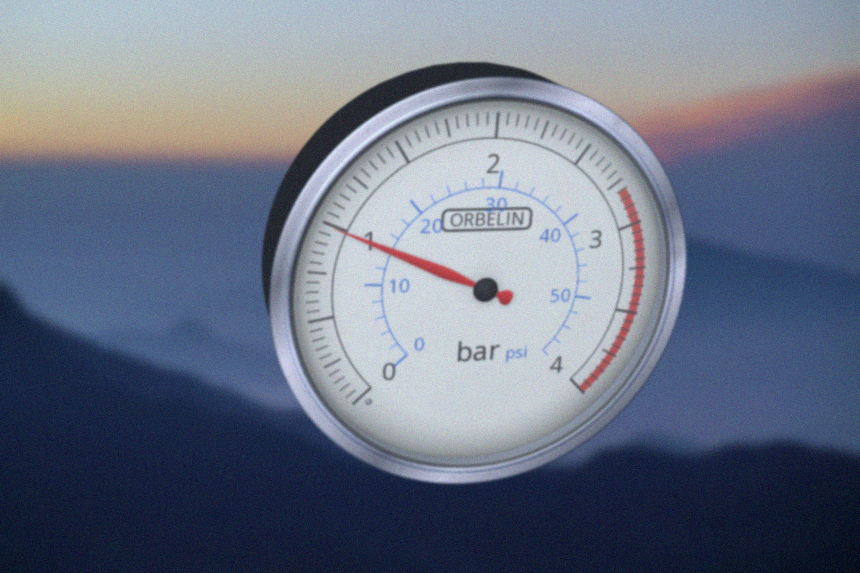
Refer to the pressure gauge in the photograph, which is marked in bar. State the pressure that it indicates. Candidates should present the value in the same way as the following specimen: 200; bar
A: 1; bar
